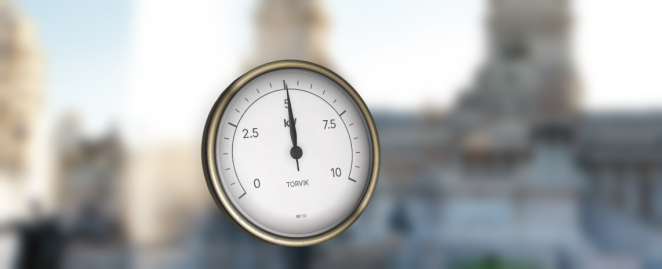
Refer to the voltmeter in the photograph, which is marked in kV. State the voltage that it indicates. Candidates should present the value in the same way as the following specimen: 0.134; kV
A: 5; kV
